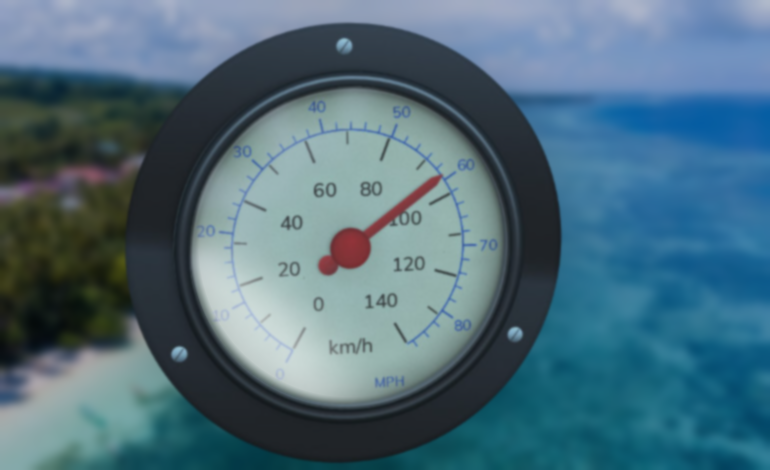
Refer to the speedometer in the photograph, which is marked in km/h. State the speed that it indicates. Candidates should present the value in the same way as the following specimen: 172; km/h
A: 95; km/h
